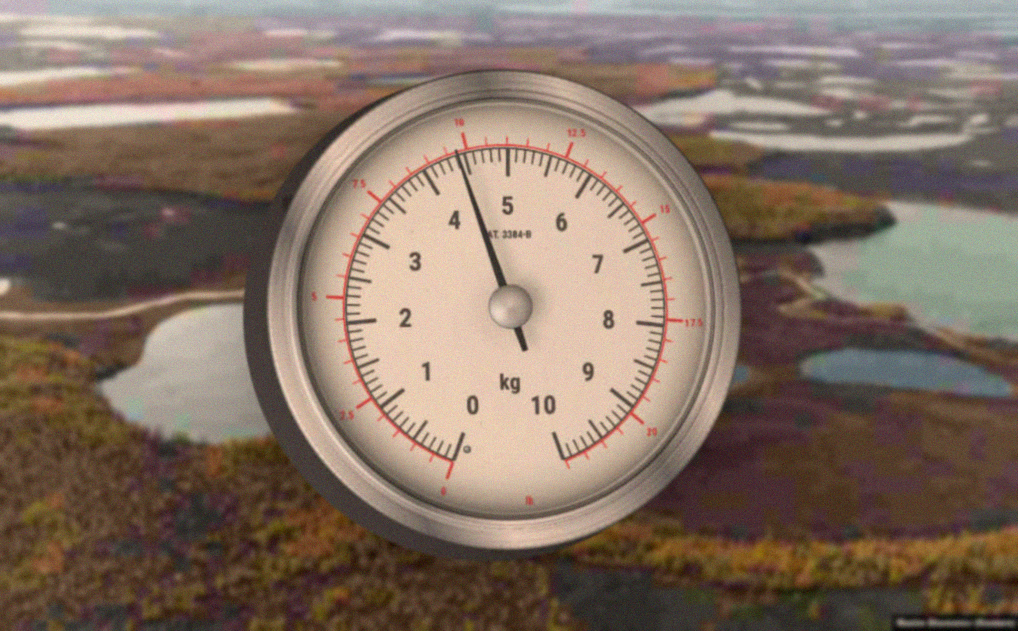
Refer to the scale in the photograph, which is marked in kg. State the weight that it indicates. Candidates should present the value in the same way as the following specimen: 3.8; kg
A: 4.4; kg
